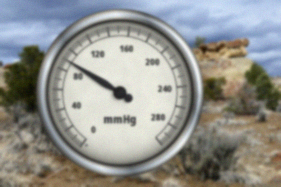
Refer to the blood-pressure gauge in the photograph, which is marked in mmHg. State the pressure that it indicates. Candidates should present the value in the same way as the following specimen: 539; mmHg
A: 90; mmHg
